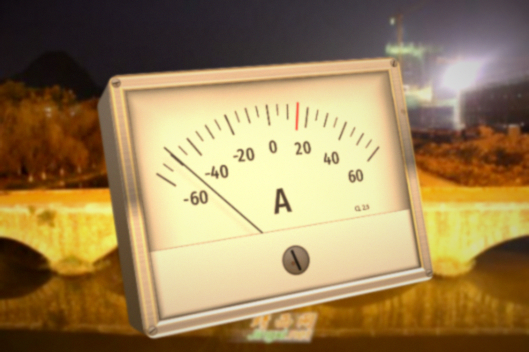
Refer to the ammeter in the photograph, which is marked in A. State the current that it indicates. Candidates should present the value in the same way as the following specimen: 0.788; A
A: -50; A
